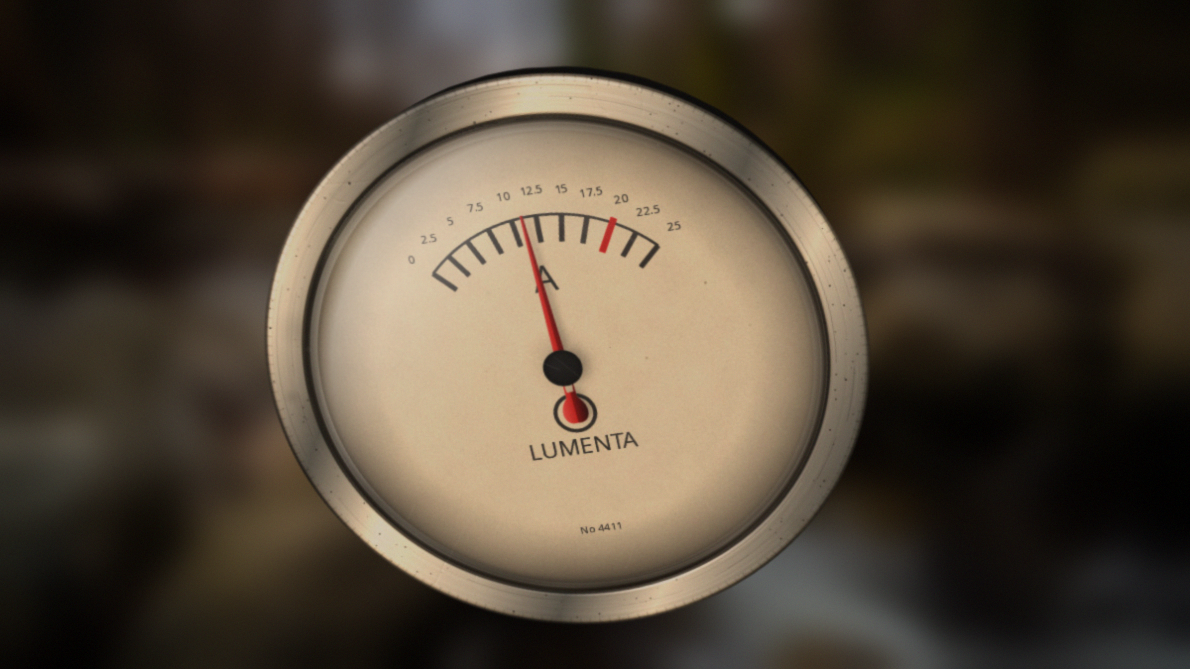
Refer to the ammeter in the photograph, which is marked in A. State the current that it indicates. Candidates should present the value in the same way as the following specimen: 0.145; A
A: 11.25; A
